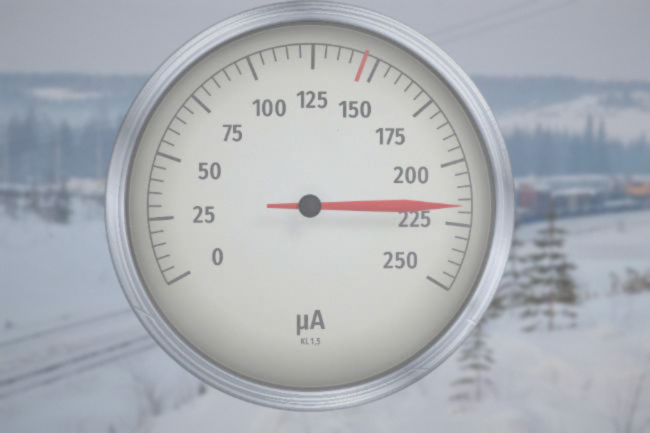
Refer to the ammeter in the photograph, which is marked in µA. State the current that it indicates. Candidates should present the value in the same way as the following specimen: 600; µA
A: 217.5; µA
